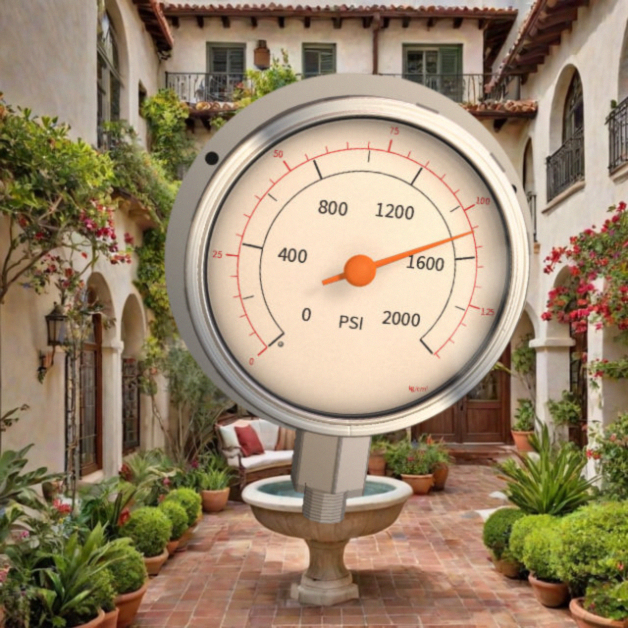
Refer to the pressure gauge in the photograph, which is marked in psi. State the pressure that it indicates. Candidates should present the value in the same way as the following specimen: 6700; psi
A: 1500; psi
